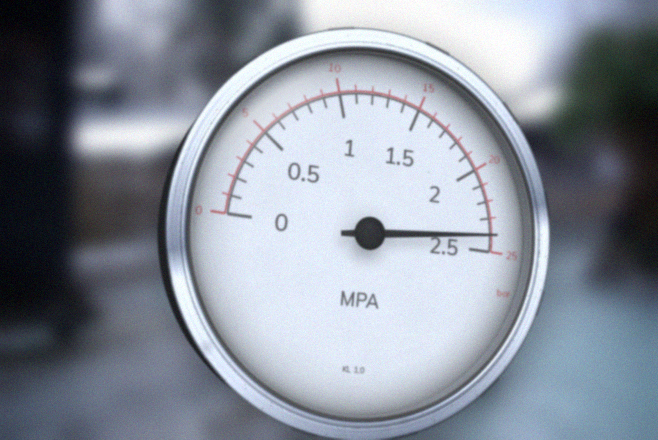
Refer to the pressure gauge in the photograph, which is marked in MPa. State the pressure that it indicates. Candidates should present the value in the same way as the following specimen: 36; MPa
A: 2.4; MPa
